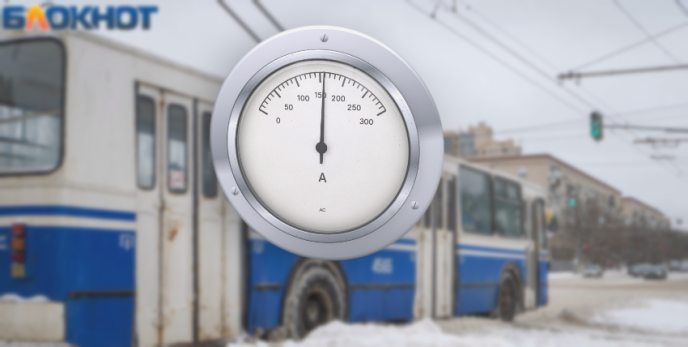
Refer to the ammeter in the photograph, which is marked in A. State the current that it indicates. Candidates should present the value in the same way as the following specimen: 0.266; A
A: 160; A
